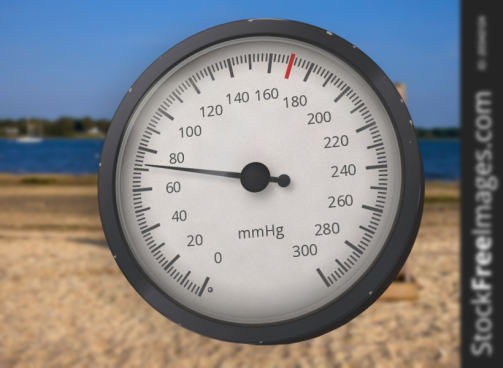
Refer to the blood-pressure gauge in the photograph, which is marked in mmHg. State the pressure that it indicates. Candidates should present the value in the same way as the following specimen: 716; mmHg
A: 72; mmHg
